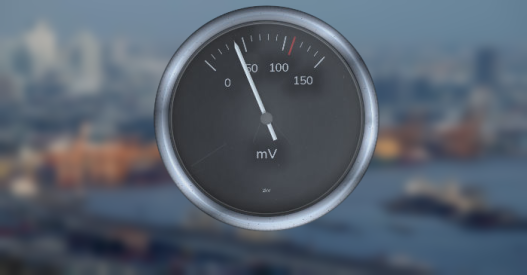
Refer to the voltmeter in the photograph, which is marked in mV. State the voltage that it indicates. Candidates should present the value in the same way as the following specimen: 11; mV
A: 40; mV
